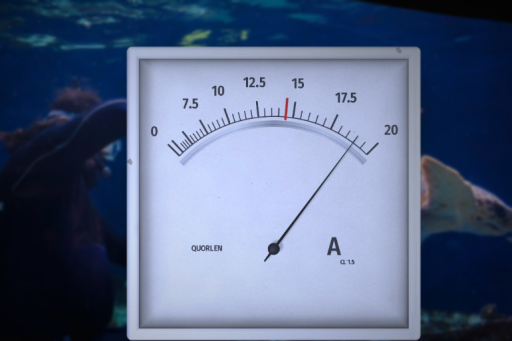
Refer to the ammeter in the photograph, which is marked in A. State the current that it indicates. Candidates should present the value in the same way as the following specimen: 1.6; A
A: 19; A
